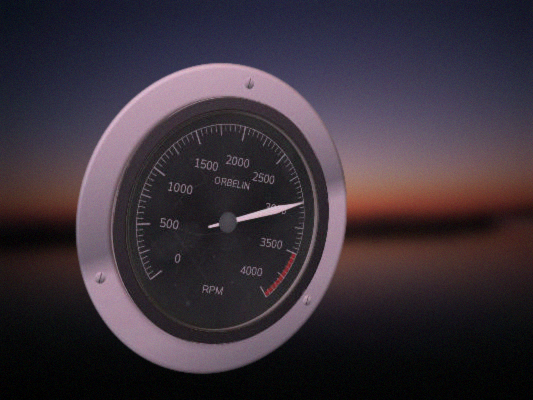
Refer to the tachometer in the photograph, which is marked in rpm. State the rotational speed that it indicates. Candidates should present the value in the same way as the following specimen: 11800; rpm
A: 3000; rpm
